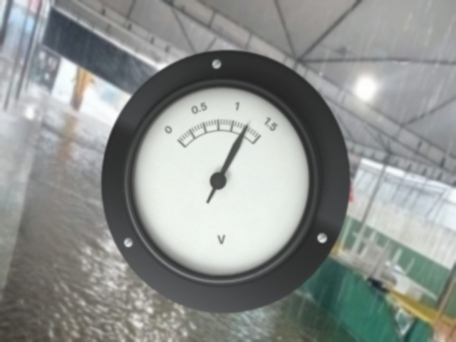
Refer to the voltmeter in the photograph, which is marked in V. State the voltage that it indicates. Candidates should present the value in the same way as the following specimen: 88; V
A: 1.25; V
